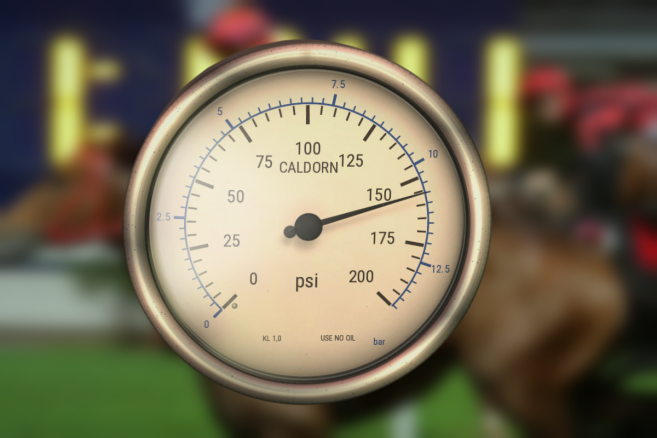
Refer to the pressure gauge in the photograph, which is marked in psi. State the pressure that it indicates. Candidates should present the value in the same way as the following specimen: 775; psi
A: 155; psi
